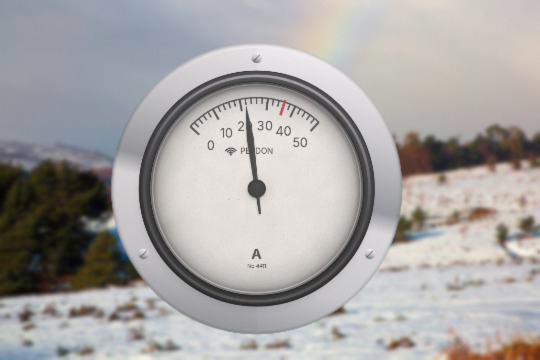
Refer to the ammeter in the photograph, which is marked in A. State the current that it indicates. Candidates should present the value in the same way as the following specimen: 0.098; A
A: 22; A
